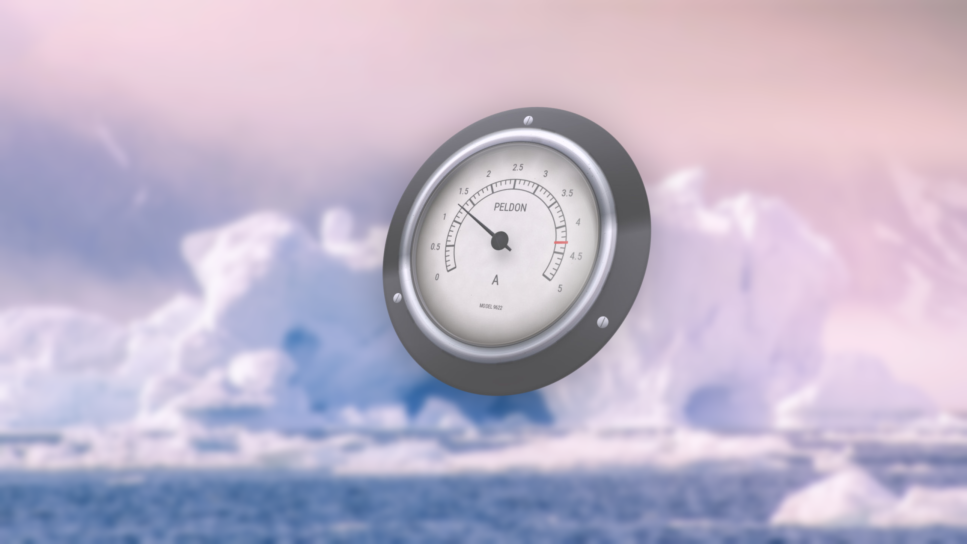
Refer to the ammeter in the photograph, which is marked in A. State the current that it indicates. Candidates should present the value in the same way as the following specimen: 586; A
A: 1.3; A
